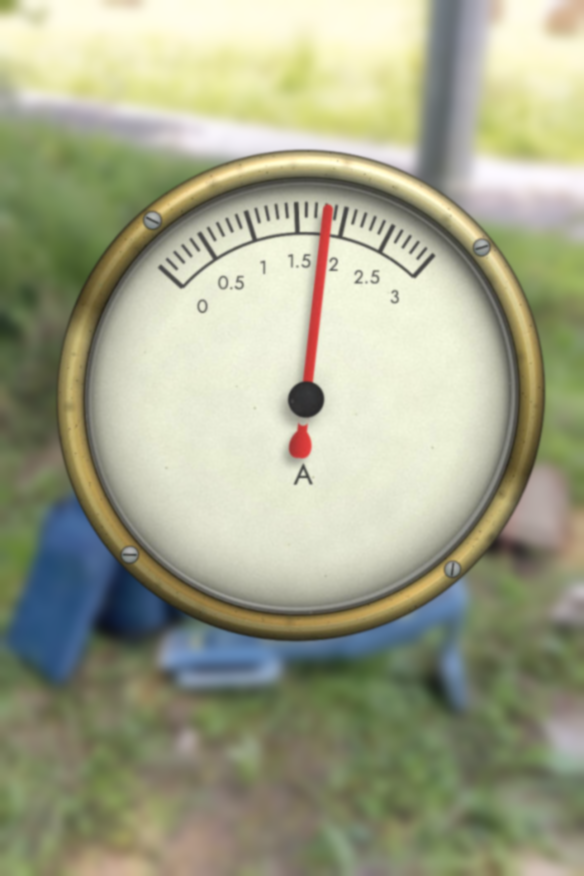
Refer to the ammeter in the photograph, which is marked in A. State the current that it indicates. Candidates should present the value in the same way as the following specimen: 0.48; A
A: 1.8; A
